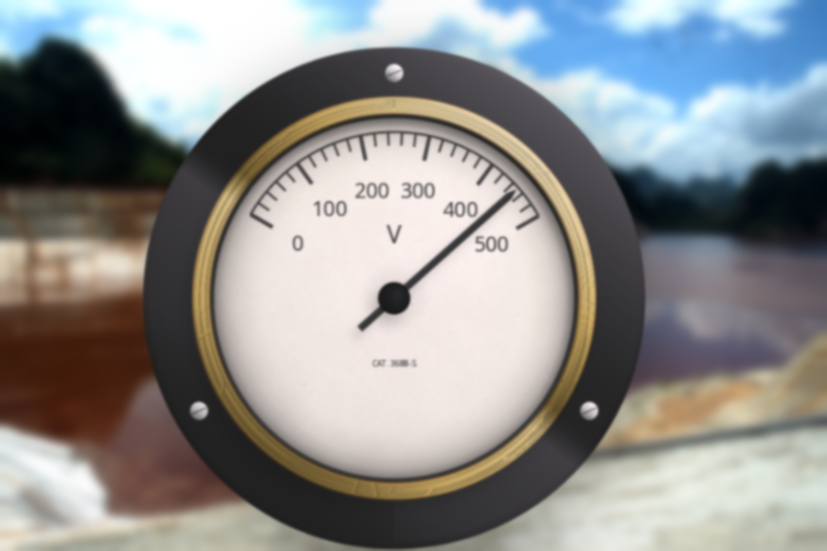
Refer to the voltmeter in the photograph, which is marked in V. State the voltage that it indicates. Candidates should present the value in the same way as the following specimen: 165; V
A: 450; V
